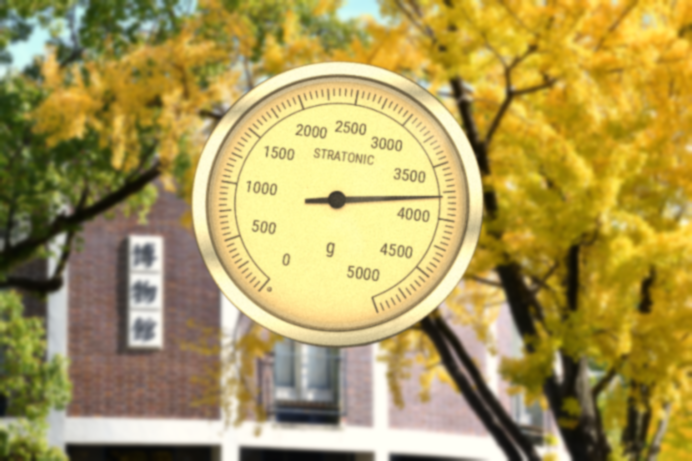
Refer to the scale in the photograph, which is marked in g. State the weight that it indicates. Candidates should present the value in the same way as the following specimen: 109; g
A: 3800; g
